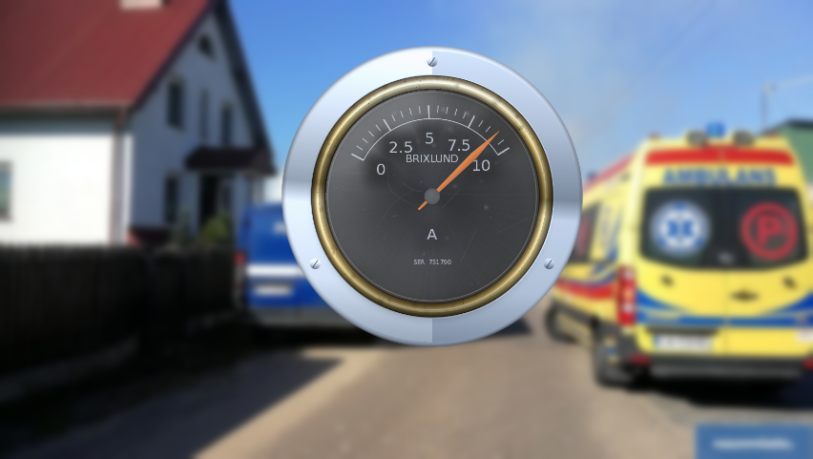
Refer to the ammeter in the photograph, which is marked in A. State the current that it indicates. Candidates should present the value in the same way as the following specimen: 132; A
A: 9; A
